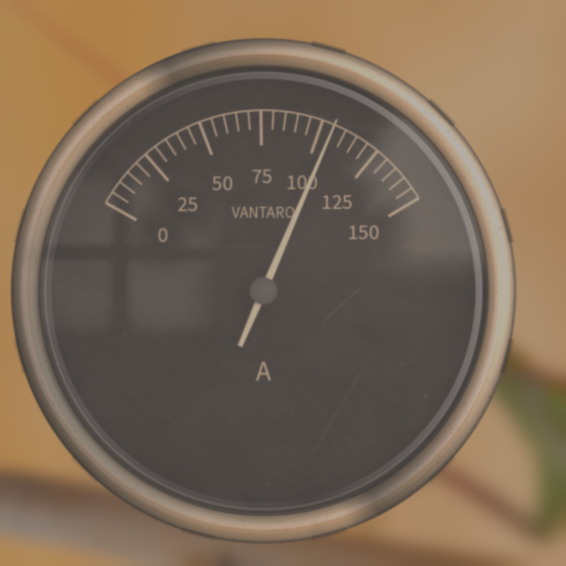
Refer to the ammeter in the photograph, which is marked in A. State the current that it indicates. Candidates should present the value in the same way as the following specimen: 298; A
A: 105; A
